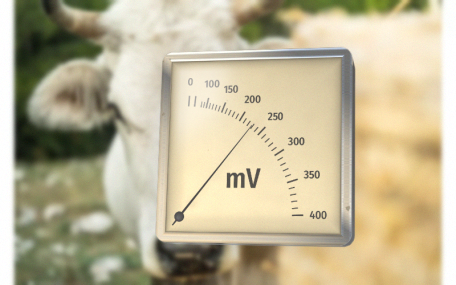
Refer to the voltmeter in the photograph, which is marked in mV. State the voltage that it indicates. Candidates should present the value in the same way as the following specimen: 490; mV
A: 230; mV
